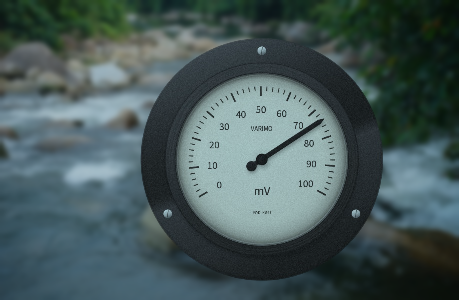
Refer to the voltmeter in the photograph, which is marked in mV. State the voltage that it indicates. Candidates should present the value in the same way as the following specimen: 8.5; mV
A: 74; mV
